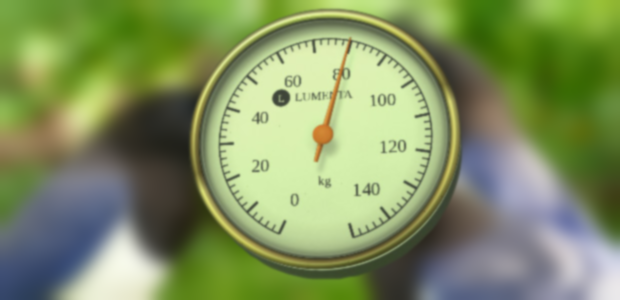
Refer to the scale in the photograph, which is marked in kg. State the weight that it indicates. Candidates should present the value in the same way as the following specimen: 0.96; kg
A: 80; kg
